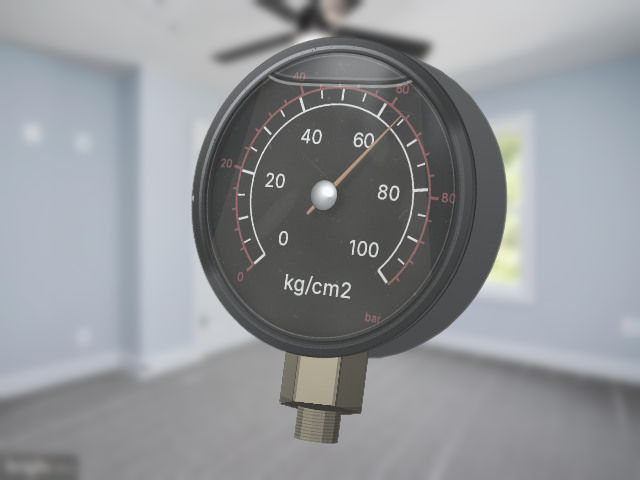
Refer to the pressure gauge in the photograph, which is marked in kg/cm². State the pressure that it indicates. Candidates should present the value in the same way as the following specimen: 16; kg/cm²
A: 65; kg/cm²
